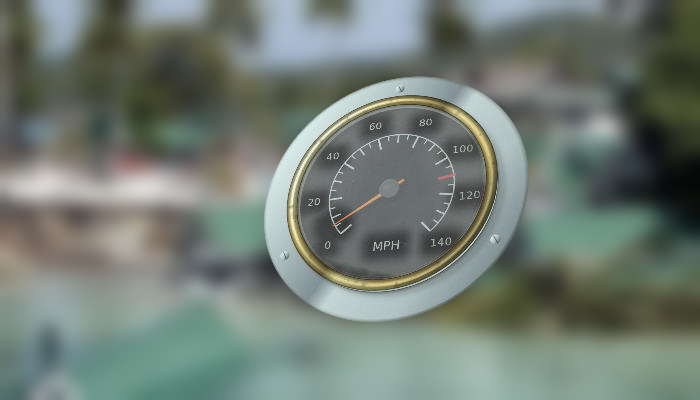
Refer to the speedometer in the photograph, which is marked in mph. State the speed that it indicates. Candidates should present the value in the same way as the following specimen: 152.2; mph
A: 5; mph
